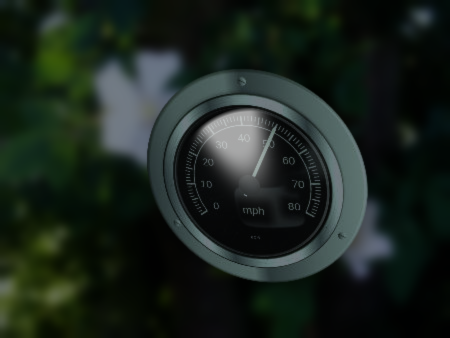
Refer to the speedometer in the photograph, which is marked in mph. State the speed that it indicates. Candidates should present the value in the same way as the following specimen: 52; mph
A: 50; mph
